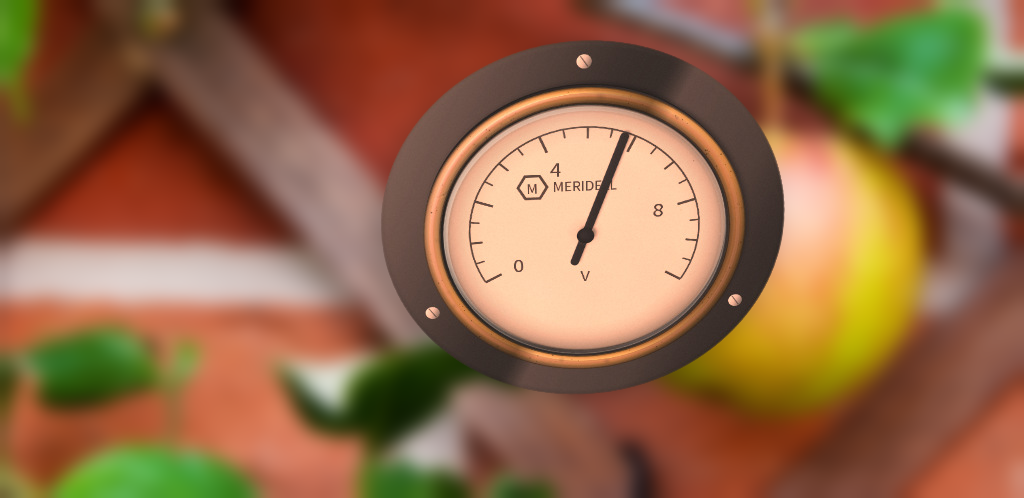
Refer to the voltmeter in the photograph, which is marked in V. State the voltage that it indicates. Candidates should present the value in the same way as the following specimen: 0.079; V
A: 5.75; V
